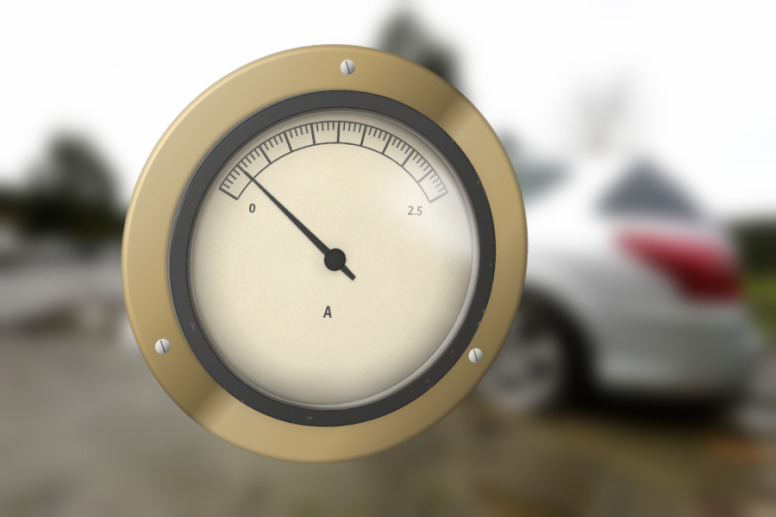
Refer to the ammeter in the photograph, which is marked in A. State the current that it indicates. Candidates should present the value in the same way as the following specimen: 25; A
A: 0.25; A
